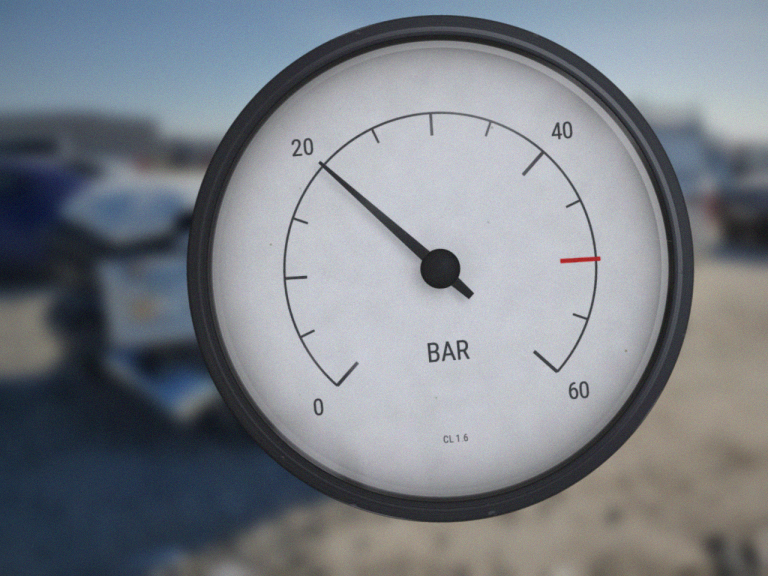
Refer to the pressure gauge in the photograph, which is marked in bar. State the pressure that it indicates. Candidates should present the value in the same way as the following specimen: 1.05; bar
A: 20; bar
